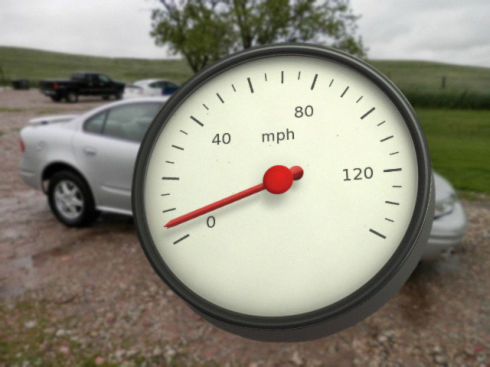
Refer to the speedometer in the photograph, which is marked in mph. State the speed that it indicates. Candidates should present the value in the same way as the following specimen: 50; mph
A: 5; mph
